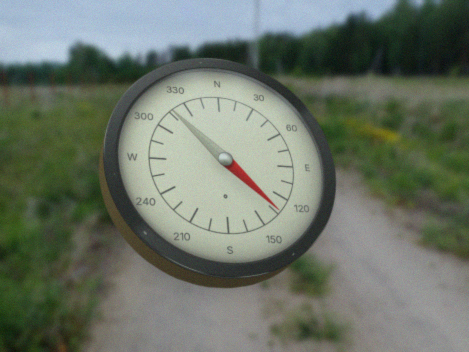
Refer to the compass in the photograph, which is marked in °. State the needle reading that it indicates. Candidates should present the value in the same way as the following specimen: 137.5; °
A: 135; °
